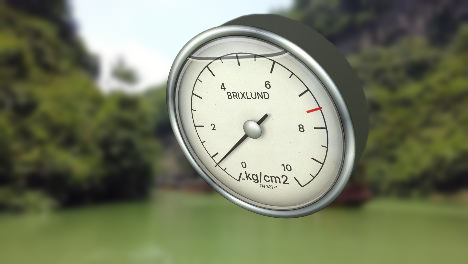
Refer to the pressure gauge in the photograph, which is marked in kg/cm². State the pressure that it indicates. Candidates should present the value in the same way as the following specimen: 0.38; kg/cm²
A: 0.75; kg/cm²
